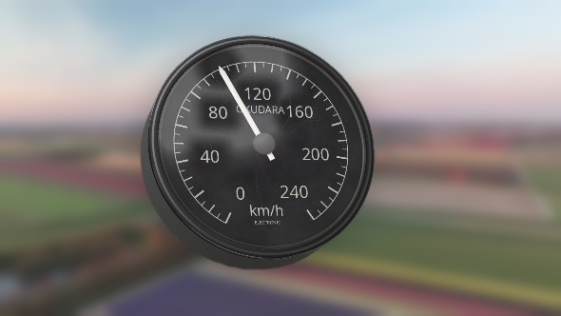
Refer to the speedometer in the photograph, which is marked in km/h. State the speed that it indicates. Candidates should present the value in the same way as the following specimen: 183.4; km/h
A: 100; km/h
